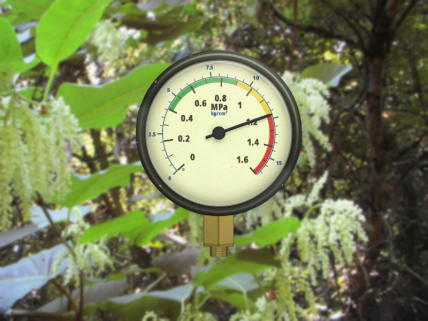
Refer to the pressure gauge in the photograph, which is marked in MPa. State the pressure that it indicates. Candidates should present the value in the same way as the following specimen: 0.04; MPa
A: 1.2; MPa
